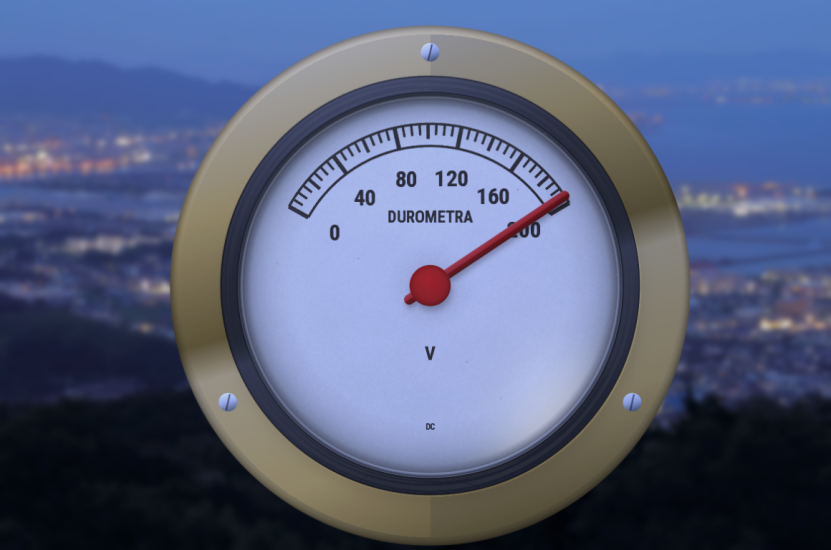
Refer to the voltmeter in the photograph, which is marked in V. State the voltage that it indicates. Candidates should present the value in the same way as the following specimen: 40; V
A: 195; V
